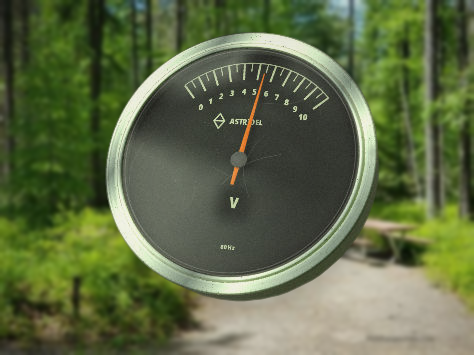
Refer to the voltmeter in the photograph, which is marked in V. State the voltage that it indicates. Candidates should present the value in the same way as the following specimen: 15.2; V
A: 5.5; V
